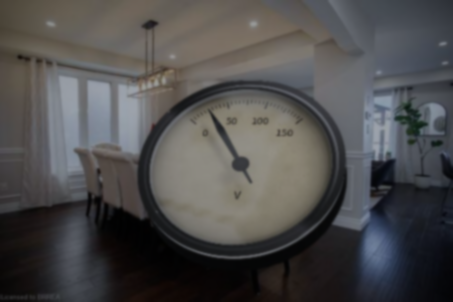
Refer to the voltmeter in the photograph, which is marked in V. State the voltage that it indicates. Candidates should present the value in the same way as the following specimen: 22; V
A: 25; V
